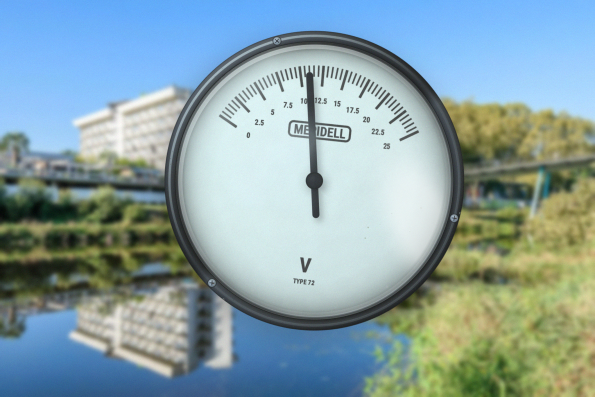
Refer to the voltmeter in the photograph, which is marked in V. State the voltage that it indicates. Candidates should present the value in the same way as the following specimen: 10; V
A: 11; V
